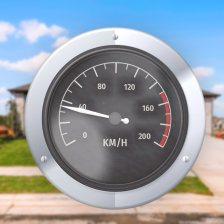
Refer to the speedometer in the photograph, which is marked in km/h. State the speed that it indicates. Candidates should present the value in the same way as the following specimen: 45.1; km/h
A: 35; km/h
